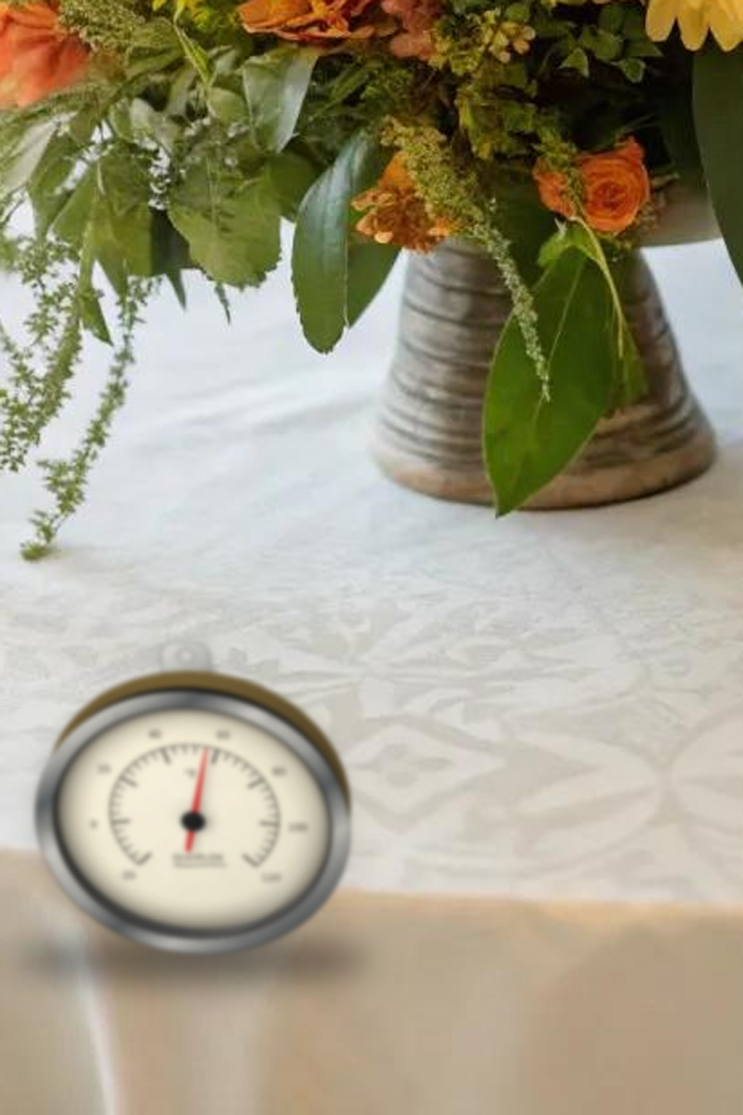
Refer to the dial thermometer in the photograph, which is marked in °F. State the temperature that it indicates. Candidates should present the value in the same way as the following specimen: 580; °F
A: 56; °F
